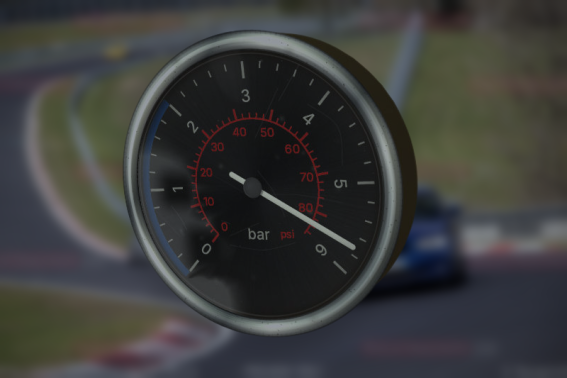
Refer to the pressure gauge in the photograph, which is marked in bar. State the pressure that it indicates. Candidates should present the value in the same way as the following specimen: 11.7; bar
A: 5.7; bar
